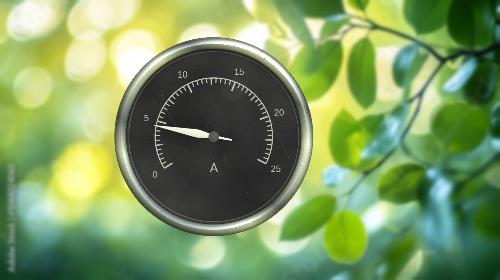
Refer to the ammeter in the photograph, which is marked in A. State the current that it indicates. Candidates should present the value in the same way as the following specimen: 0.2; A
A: 4.5; A
